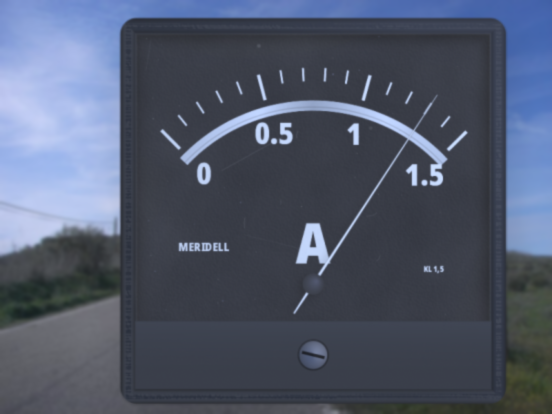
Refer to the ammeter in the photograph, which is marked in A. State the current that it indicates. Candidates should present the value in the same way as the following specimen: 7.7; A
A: 1.3; A
